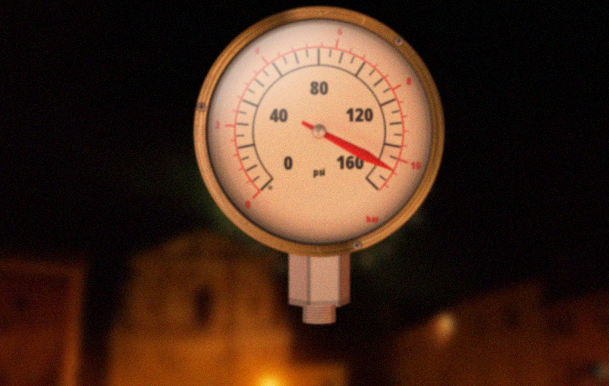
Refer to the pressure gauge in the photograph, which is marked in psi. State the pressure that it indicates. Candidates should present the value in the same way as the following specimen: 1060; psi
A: 150; psi
